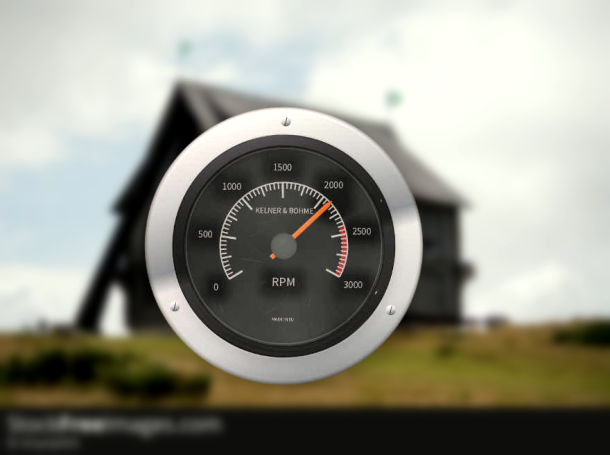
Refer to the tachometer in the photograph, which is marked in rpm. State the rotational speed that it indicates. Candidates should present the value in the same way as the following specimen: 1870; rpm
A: 2100; rpm
